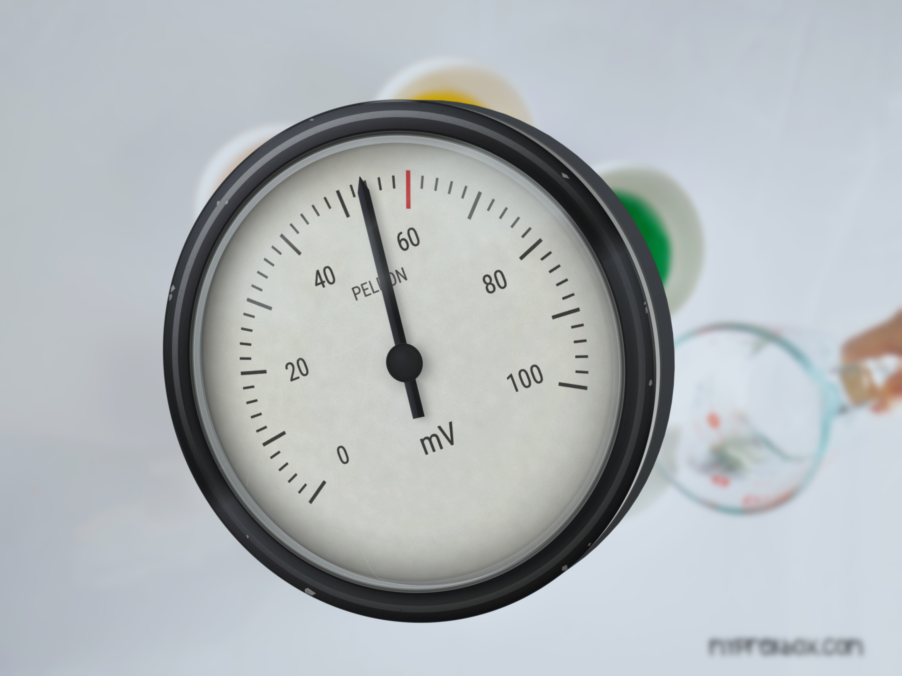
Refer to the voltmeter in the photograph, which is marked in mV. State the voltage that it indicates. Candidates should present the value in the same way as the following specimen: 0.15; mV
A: 54; mV
